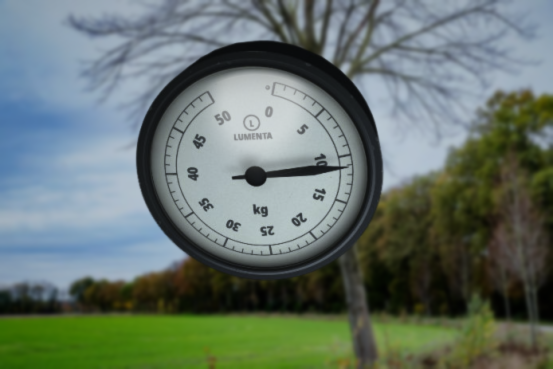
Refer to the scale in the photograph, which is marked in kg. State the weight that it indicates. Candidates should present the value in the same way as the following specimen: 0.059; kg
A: 11; kg
